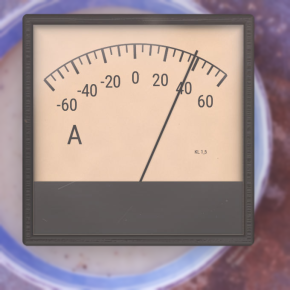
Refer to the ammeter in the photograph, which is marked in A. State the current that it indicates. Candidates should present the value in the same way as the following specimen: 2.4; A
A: 37.5; A
